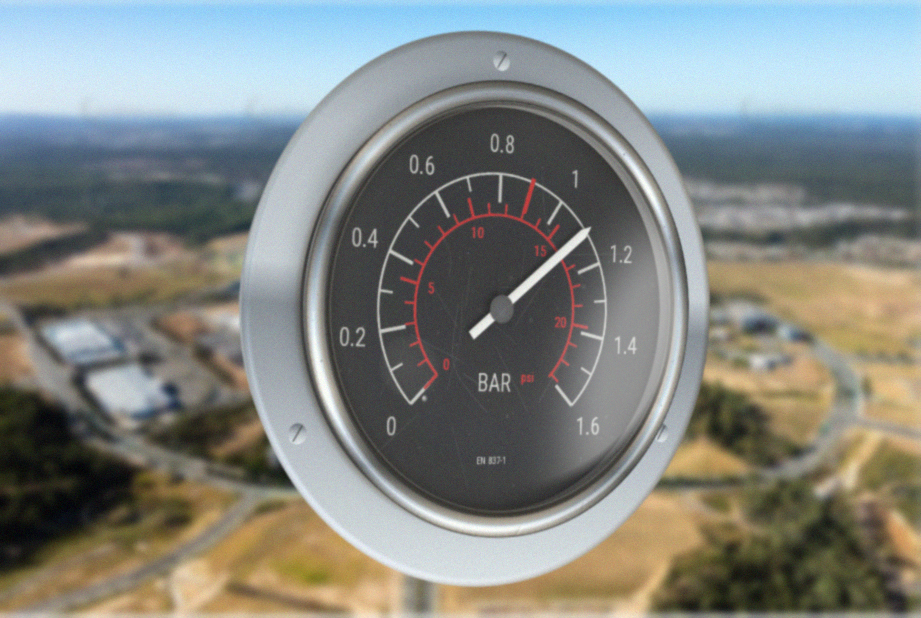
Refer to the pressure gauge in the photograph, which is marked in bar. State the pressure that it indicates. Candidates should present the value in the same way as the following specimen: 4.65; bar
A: 1.1; bar
